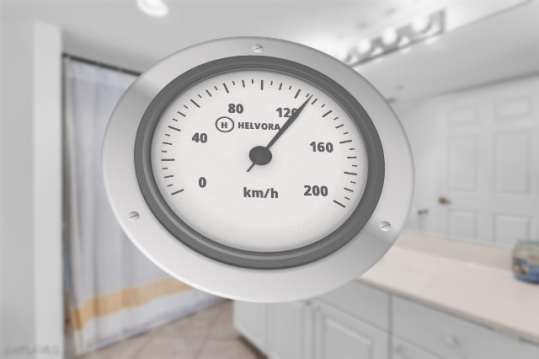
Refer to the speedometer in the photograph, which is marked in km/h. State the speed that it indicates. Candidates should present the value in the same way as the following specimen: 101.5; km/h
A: 127.5; km/h
